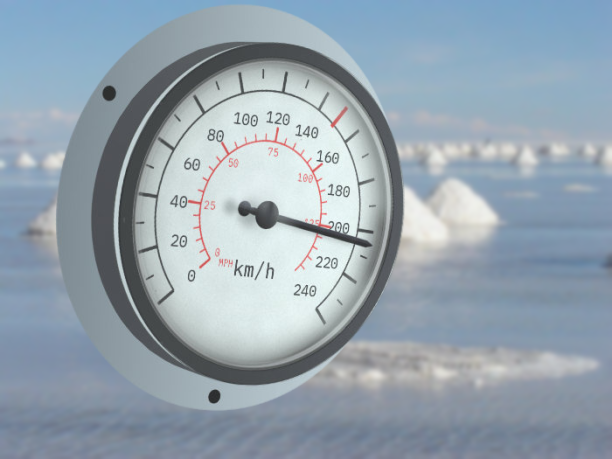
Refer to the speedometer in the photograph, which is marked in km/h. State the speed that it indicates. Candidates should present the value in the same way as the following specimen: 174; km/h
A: 205; km/h
